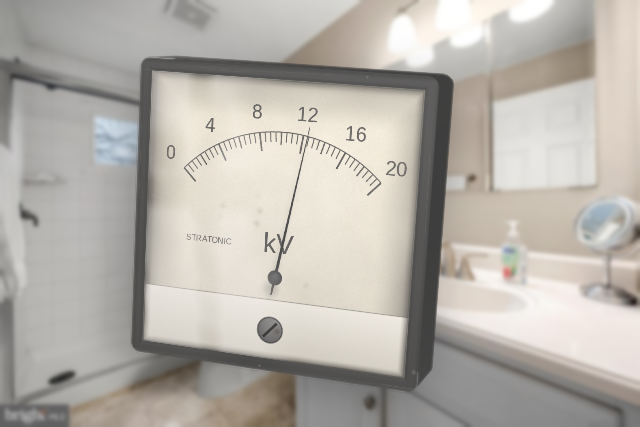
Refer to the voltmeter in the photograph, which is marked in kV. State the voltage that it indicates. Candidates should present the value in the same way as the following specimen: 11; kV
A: 12.5; kV
